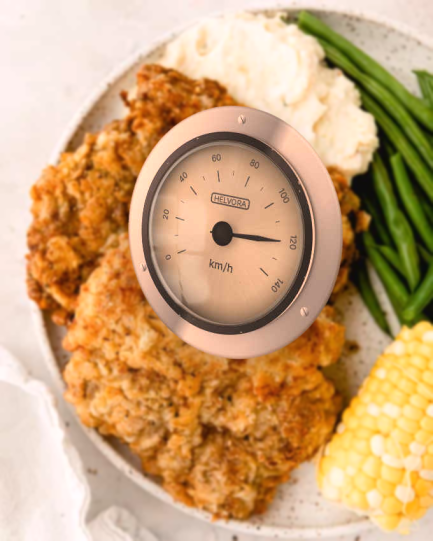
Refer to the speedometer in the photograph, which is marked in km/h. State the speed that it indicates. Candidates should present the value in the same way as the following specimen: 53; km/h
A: 120; km/h
